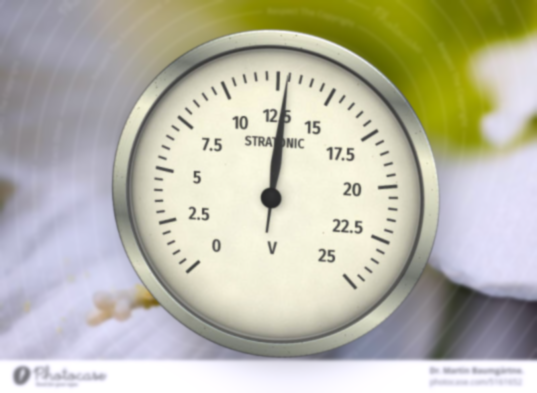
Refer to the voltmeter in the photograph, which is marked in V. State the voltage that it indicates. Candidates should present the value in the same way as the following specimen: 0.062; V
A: 13; V
